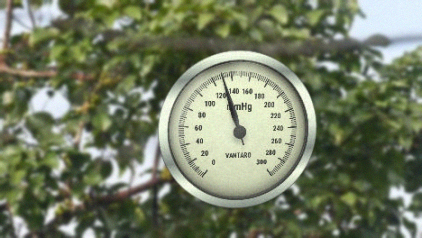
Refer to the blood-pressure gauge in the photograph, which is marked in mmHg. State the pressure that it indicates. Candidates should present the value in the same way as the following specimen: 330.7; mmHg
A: 130; mmHg
